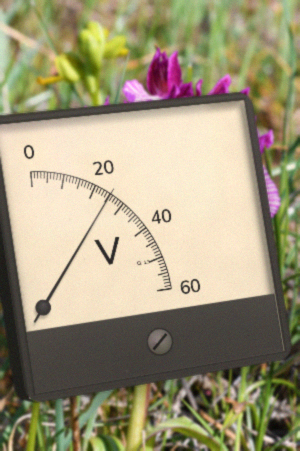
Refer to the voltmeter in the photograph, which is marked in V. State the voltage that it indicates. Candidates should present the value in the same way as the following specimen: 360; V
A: 25; V
